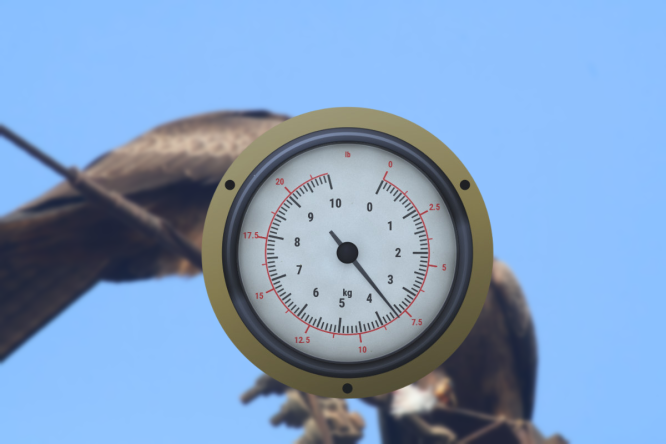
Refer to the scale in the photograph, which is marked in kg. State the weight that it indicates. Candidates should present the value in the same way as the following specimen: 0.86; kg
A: 3.6; kg
